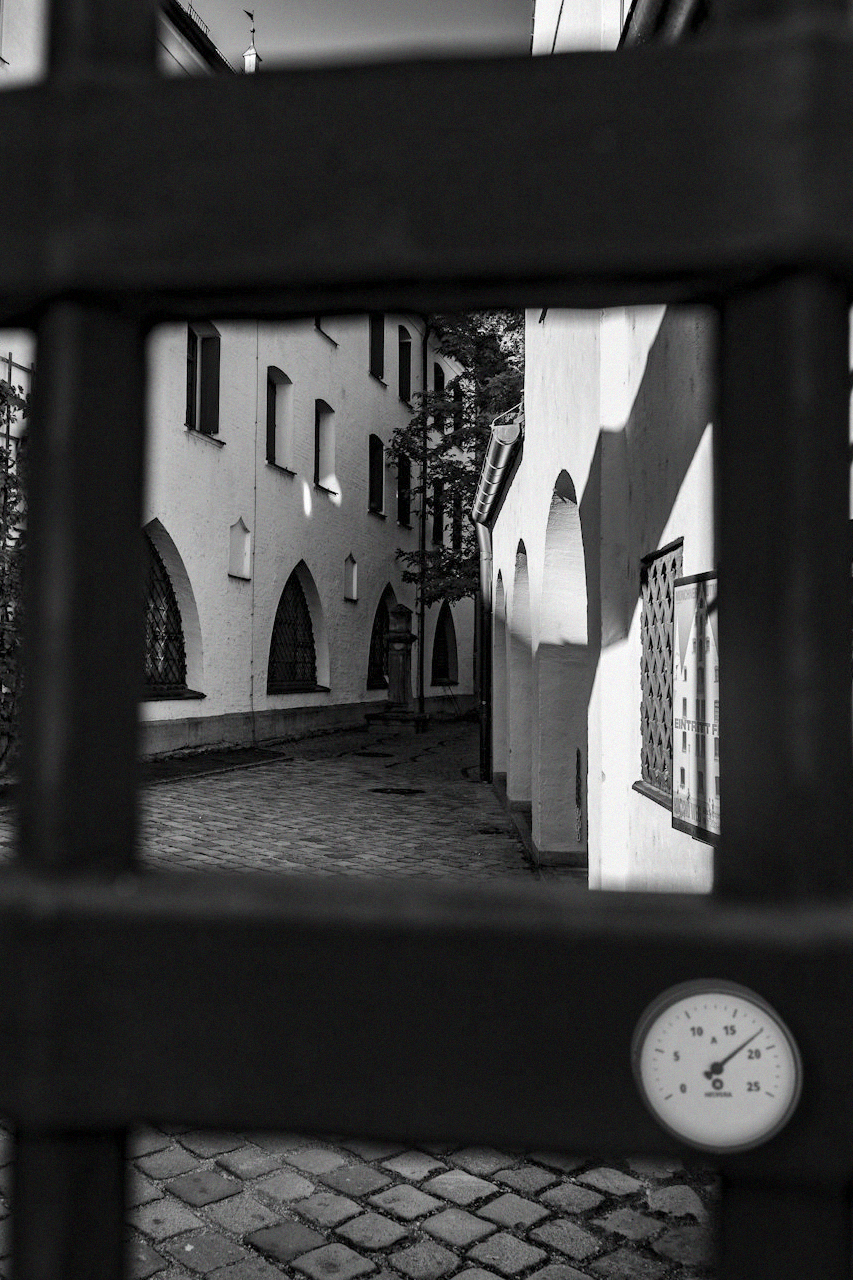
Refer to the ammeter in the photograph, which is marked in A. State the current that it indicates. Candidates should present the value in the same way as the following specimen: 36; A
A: 18; A
